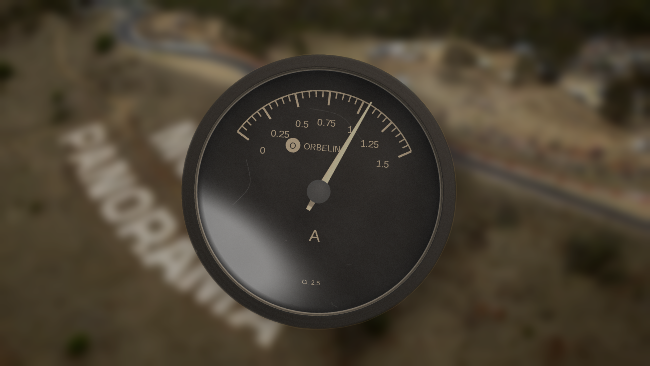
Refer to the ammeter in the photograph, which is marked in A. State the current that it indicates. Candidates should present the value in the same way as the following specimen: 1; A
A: 1.05; A
